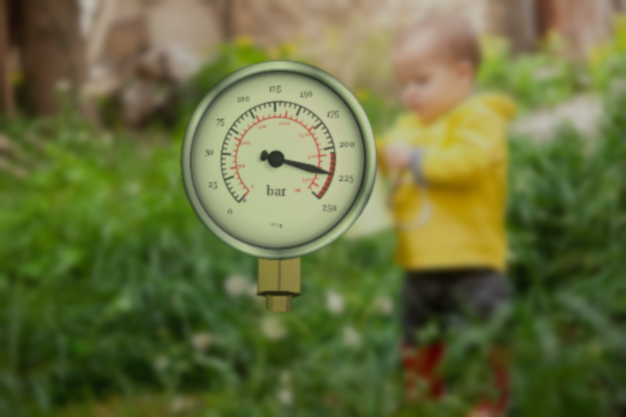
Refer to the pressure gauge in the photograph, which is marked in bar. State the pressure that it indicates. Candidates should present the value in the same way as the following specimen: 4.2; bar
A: 225; bar
